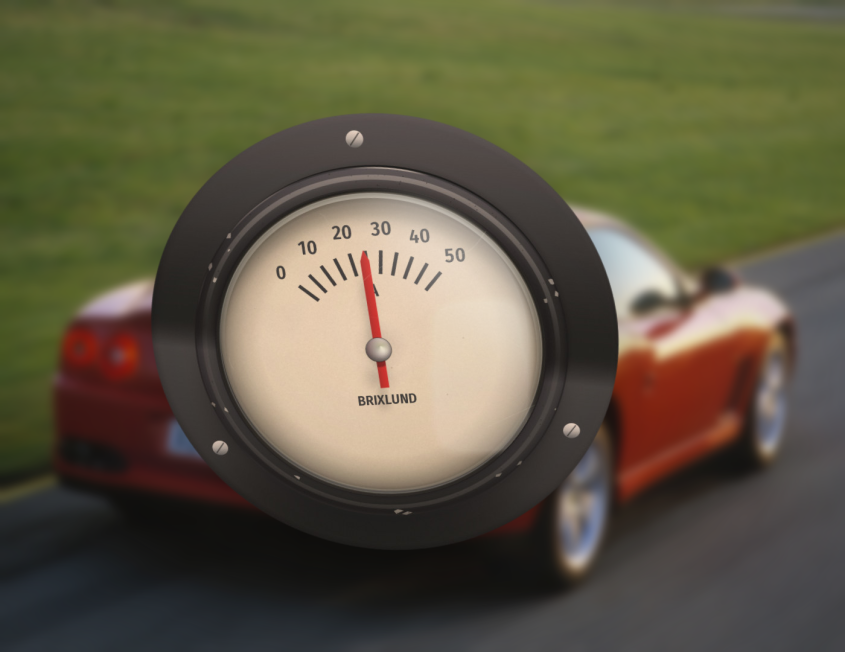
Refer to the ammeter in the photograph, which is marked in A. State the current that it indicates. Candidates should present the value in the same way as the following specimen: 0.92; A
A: 25; A
